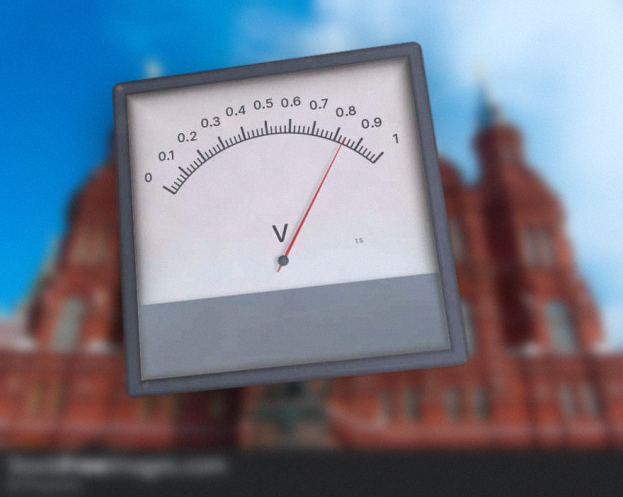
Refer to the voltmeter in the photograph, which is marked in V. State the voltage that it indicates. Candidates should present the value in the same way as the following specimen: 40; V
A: 0.84; V
